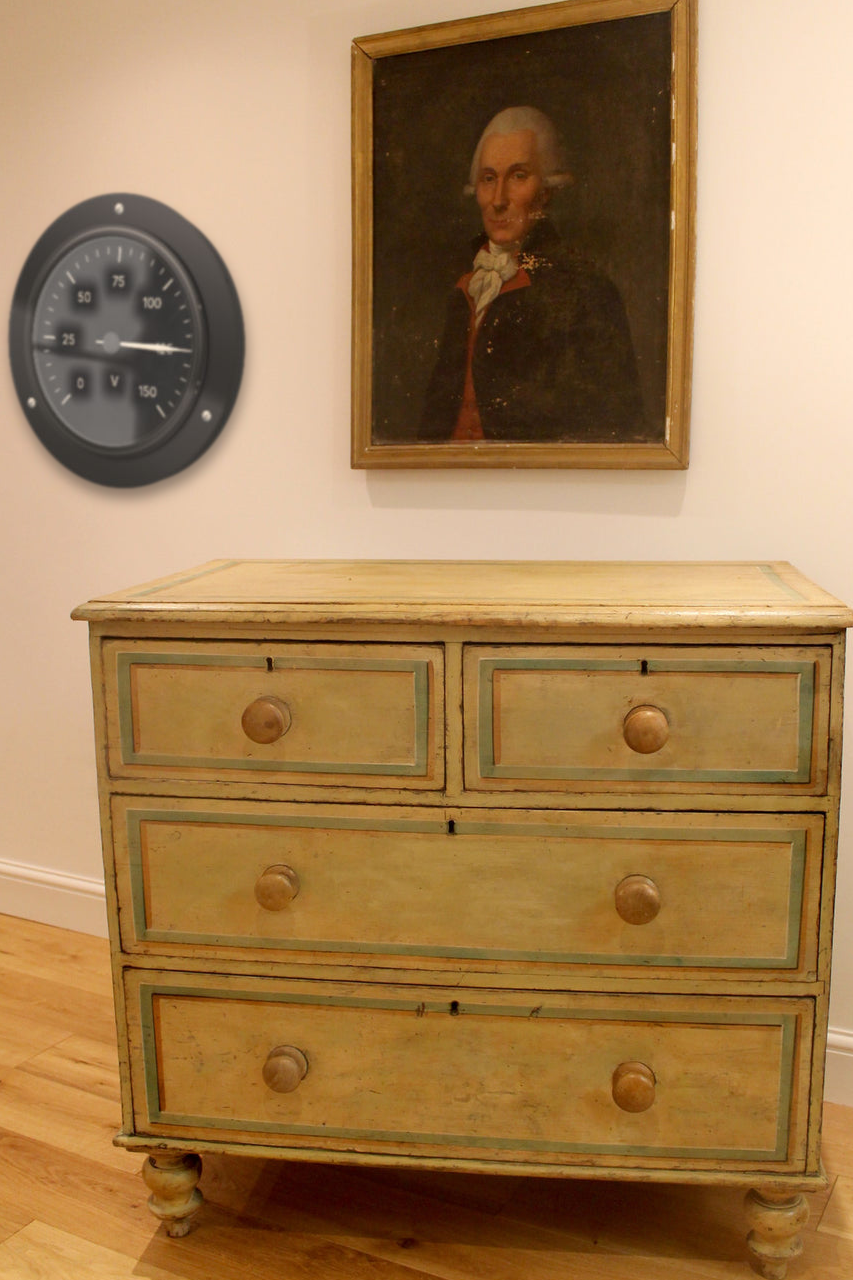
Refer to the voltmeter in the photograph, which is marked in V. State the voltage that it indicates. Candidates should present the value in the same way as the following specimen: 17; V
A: 125; V
